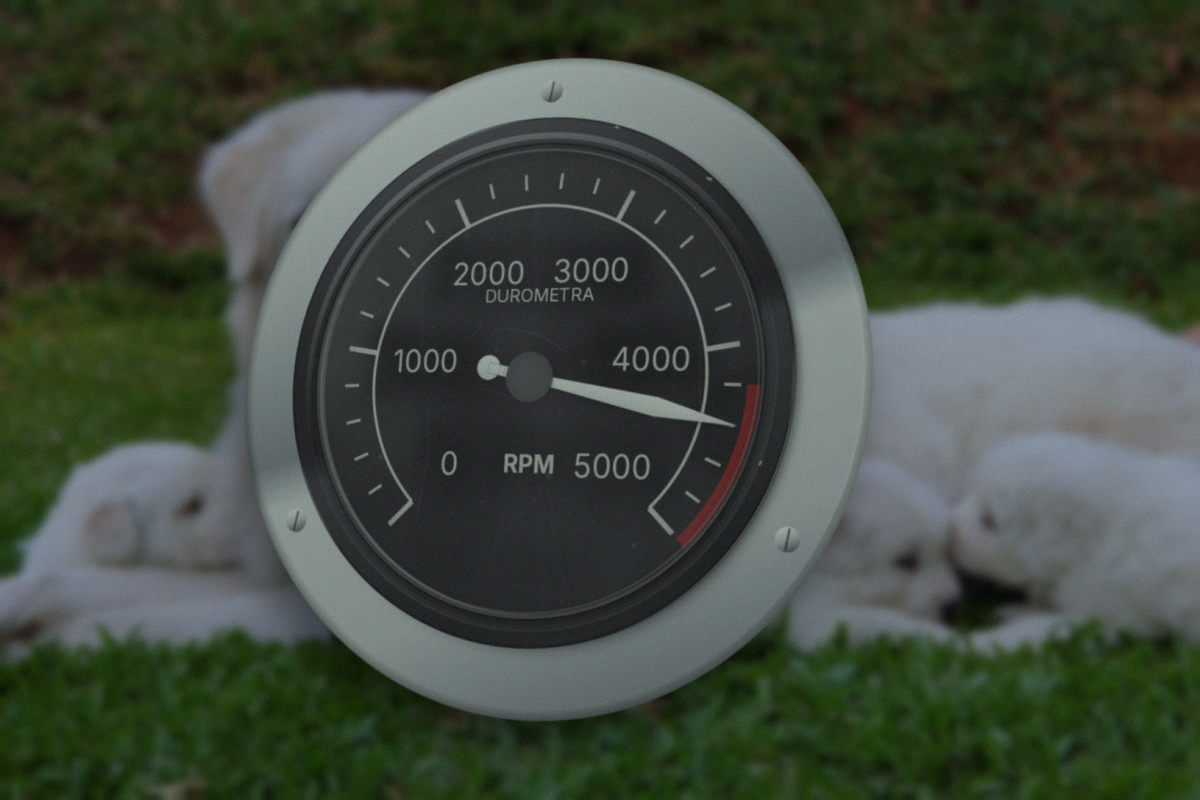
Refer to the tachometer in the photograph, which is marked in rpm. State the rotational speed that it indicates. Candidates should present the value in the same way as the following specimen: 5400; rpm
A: 4400; rpm
